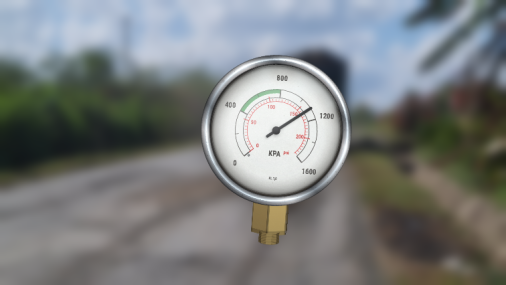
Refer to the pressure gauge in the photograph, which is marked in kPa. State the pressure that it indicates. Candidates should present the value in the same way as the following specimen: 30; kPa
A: 1100; kPa
